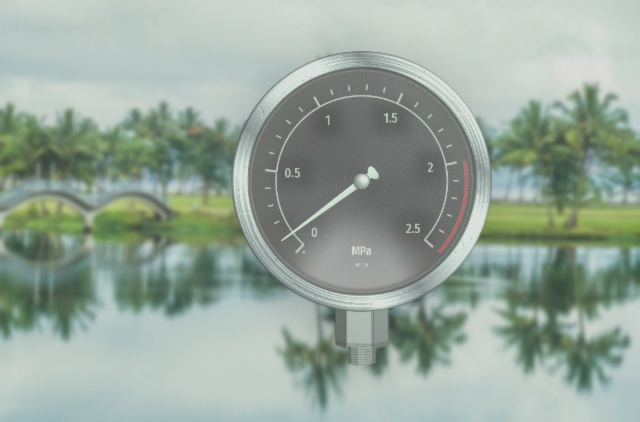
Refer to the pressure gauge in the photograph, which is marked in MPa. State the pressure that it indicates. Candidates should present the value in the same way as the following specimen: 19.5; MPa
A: 0.1; MPa
